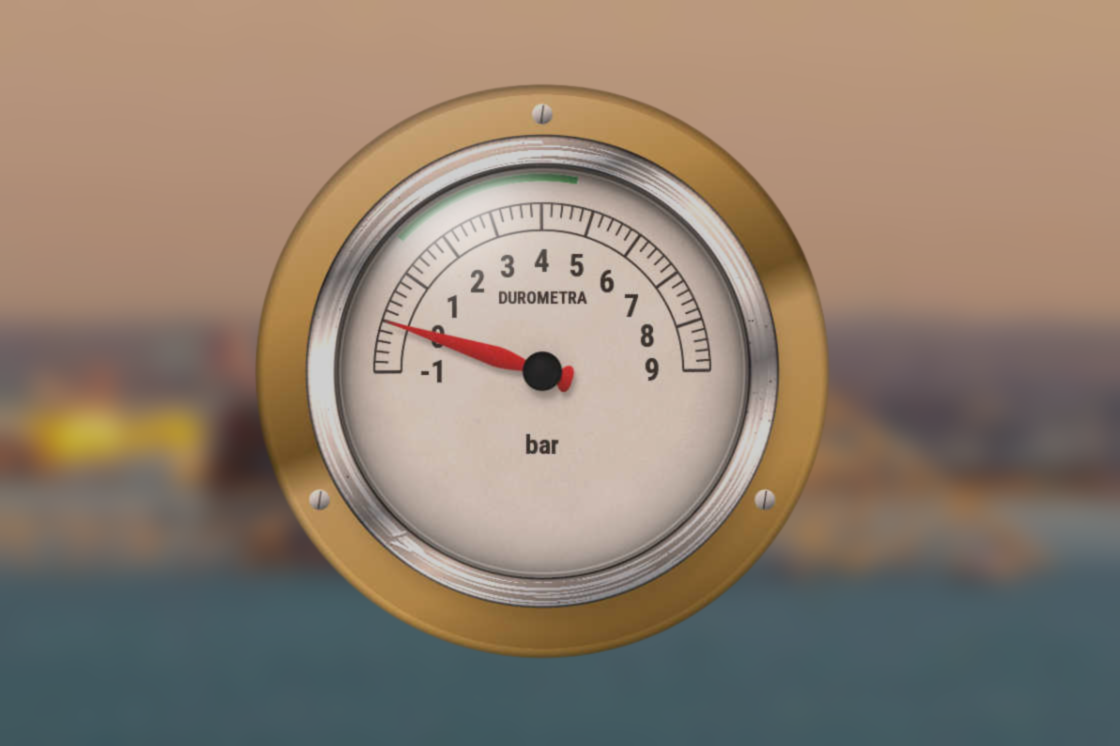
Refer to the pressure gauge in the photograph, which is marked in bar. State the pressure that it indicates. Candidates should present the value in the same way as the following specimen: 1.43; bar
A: 0; bar
